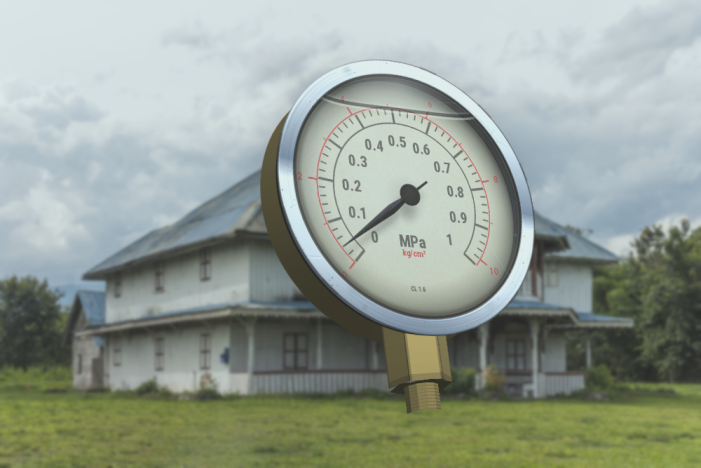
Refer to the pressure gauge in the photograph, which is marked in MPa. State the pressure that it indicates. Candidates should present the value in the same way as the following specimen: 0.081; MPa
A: 0.04; MPa
